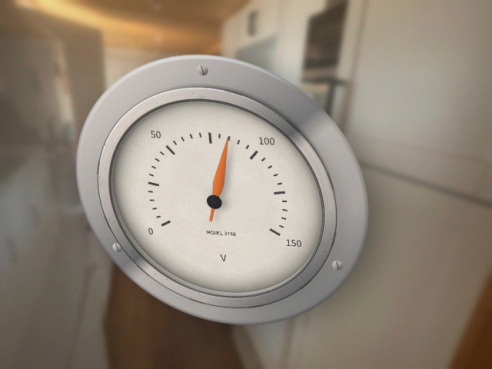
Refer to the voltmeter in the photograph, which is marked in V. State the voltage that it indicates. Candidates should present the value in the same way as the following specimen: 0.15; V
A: 85; V
